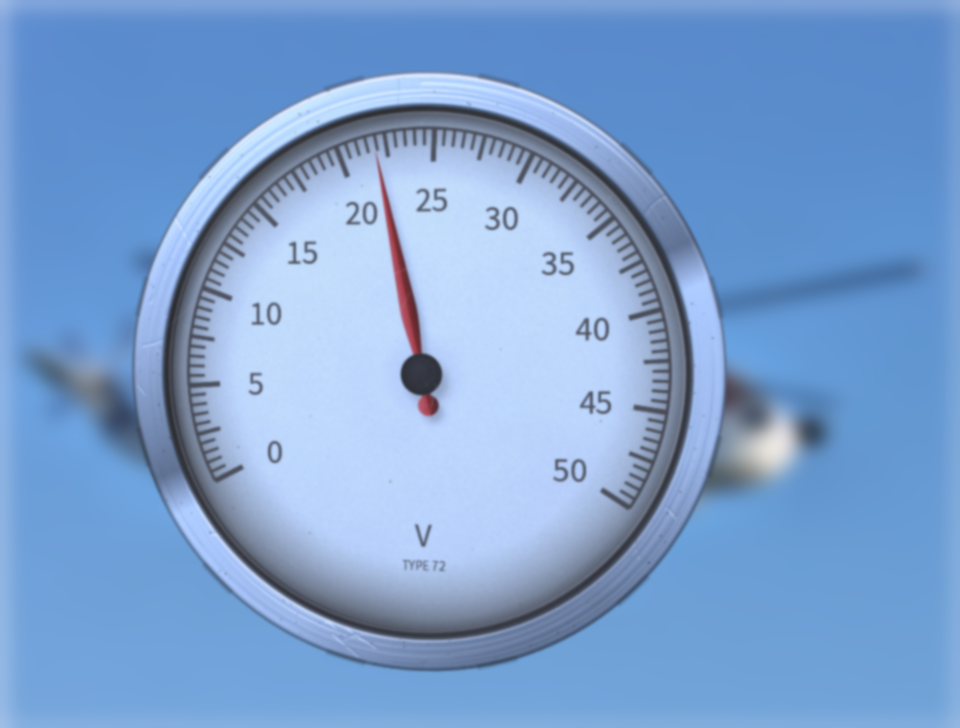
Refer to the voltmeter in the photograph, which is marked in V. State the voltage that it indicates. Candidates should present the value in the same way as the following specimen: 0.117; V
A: 22; V
